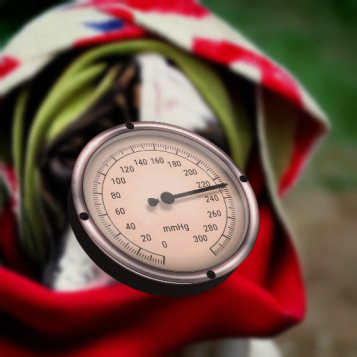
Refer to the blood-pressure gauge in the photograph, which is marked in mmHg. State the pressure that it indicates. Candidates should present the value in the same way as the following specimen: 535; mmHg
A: 230; mmHg
